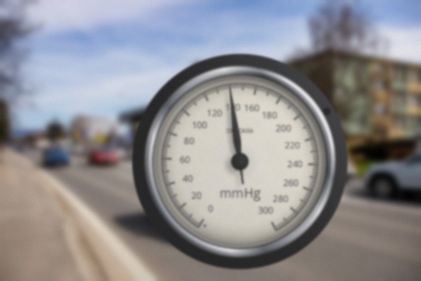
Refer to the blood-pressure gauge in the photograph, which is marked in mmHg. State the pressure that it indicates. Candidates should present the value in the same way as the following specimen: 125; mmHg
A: 140; mmHg
